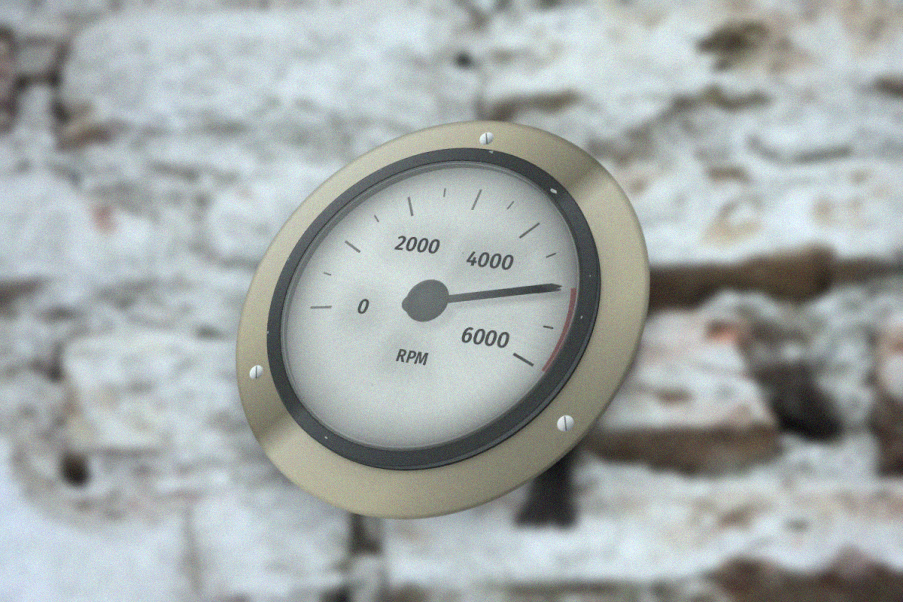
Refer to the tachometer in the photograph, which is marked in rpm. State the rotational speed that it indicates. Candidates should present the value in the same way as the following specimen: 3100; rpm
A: 5000; rpm
